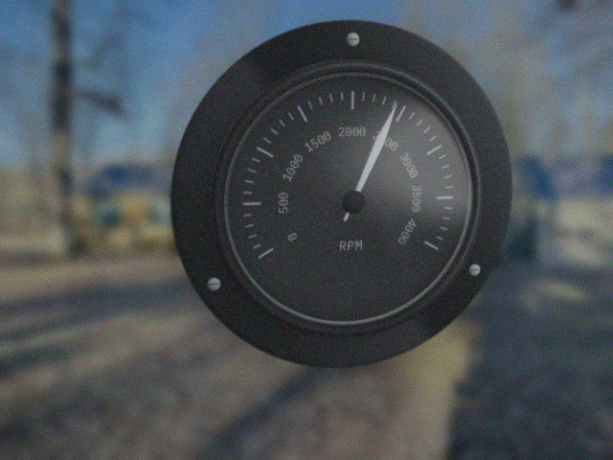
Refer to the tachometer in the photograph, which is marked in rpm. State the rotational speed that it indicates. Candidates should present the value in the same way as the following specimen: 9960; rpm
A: 2400; rpm
